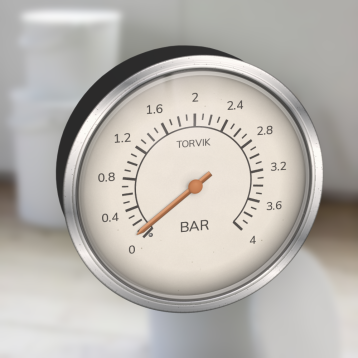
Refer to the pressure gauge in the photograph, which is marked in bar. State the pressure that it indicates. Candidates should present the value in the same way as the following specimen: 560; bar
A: 0.1; bar
